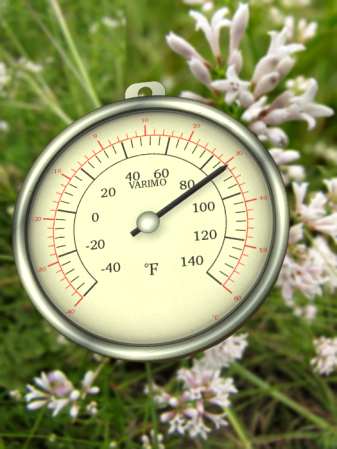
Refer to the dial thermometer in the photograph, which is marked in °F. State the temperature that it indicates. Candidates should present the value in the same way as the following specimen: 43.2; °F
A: 88; °F
